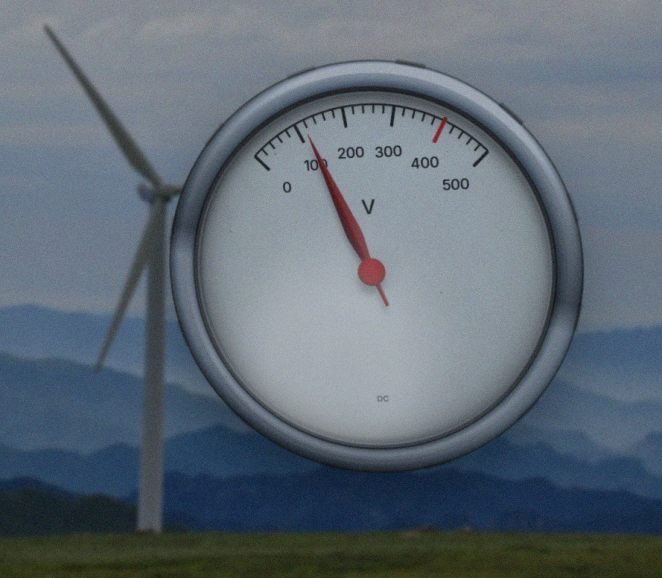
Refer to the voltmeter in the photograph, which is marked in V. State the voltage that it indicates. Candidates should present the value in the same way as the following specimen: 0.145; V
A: 120; V
